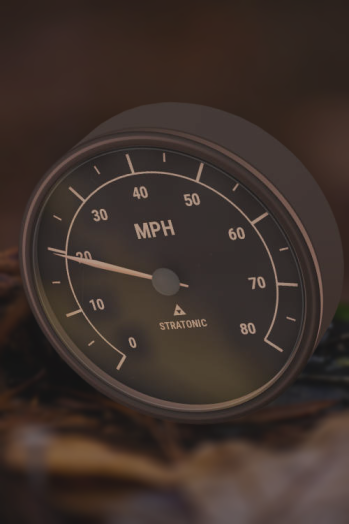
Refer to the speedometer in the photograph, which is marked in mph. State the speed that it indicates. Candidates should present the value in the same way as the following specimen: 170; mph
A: 20; mph
